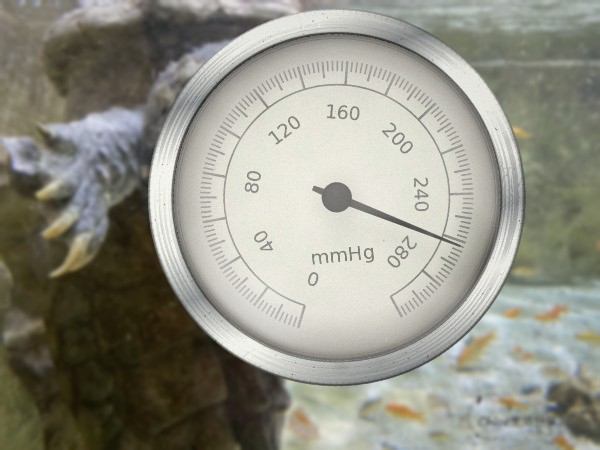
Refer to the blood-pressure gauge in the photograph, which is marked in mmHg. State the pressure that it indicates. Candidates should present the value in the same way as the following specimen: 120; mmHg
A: 262; mmHg
